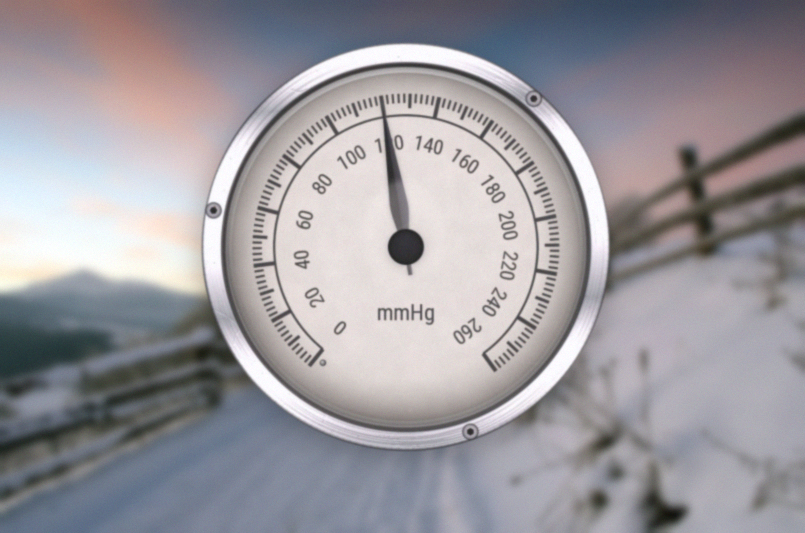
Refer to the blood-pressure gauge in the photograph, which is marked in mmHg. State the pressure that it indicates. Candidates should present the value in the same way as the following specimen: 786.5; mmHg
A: 120; mmHg
